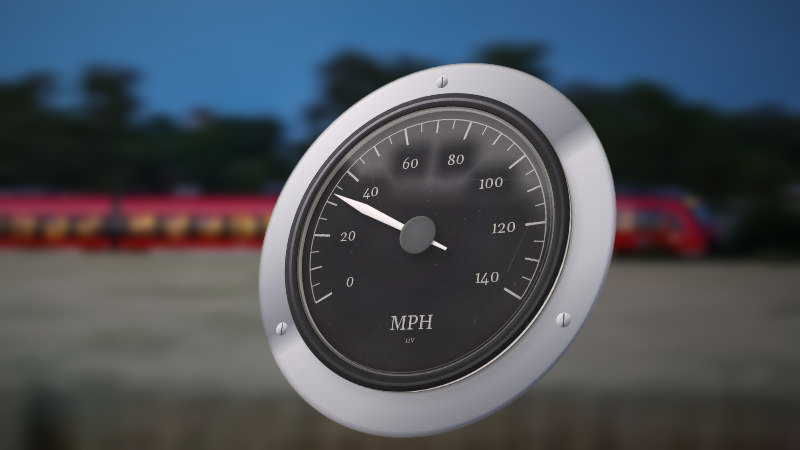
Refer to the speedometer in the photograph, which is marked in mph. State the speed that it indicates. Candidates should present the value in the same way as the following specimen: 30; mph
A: 32.5; mph
